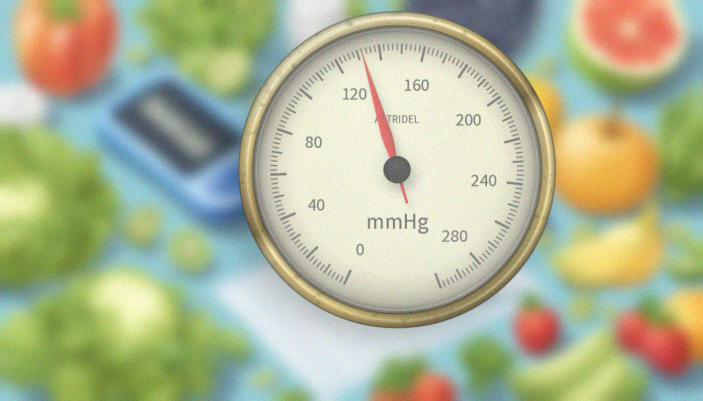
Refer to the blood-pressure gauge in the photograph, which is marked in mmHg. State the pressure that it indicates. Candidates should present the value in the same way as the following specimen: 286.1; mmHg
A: 132; mmHg
